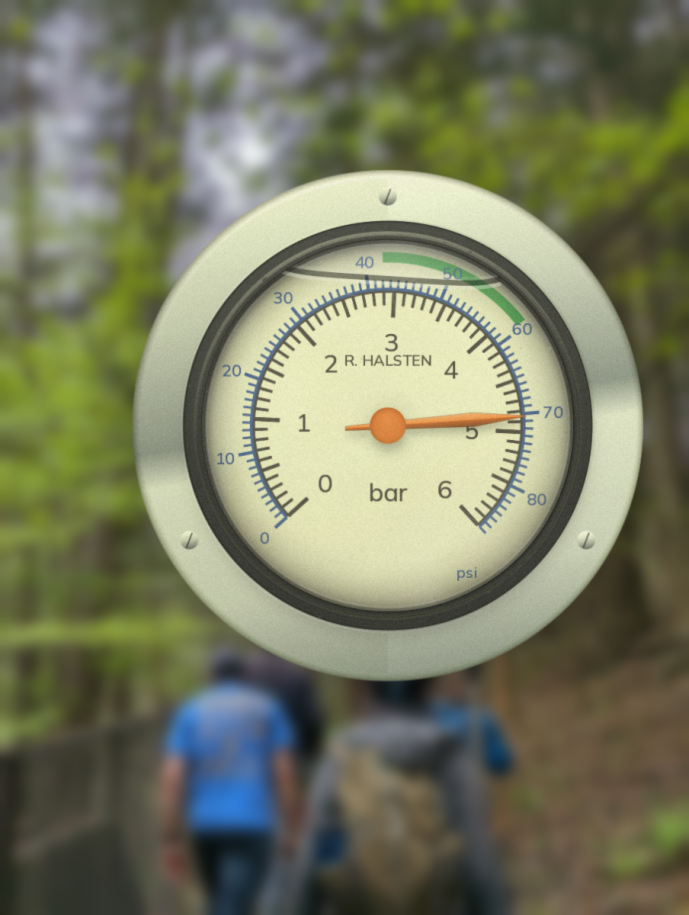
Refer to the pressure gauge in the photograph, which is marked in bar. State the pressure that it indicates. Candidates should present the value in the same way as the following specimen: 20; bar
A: 4.85; bar
